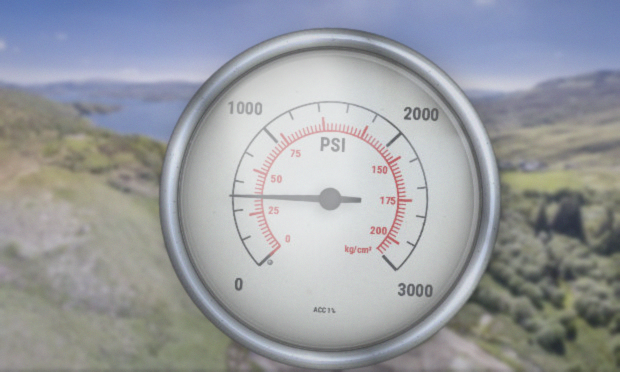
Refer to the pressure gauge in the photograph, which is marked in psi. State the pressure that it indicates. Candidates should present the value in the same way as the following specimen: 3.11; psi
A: 500; psi
